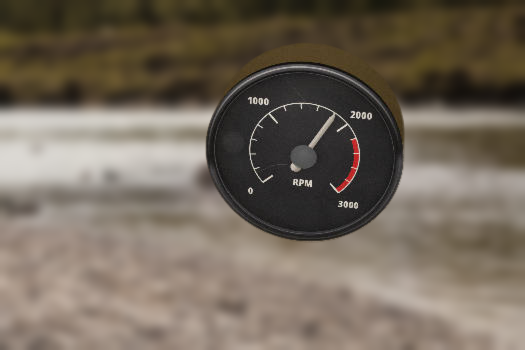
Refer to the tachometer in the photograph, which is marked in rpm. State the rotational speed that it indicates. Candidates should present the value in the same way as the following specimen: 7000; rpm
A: 1800; rpm
